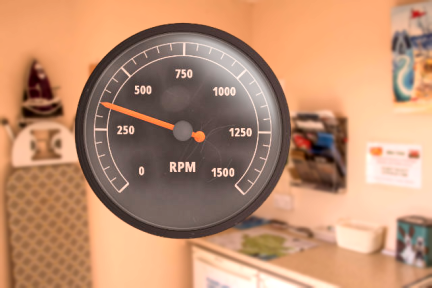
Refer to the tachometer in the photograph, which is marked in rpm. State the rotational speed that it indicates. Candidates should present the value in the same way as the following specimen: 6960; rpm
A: 350; rpm
